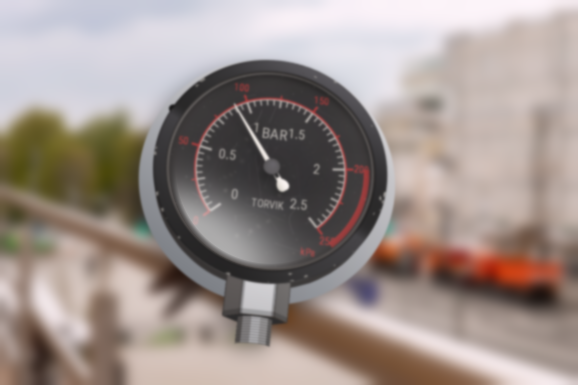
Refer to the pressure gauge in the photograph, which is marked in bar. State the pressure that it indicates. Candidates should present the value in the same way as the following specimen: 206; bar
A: 0.9; bar
